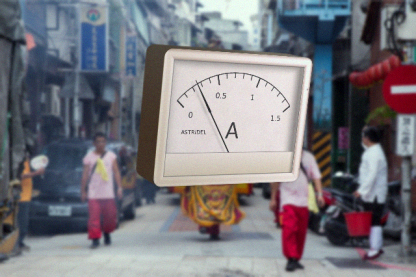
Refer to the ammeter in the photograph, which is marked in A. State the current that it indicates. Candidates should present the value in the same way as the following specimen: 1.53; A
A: 0.25; A
